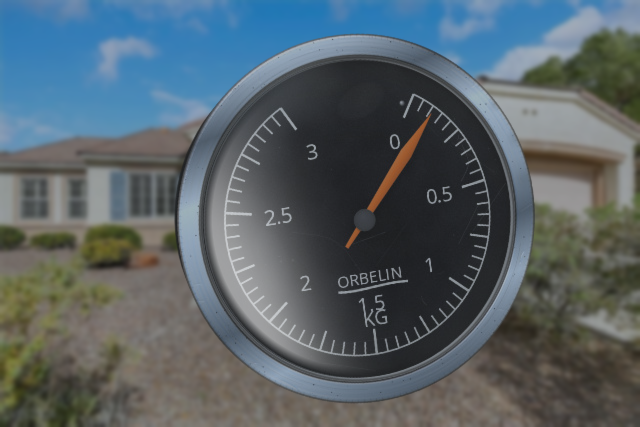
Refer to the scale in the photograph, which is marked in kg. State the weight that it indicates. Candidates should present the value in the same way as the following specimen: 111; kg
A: 0.1; kg
